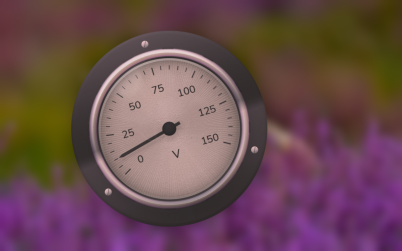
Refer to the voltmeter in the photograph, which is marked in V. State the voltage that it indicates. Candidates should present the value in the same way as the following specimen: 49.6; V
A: 10; V
